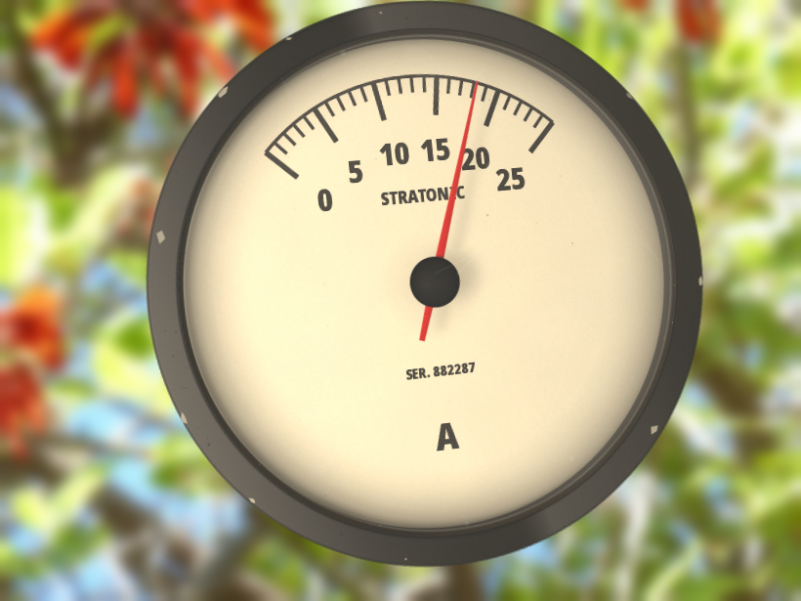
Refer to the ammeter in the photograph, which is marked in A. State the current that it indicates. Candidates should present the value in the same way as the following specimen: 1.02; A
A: 18; A
